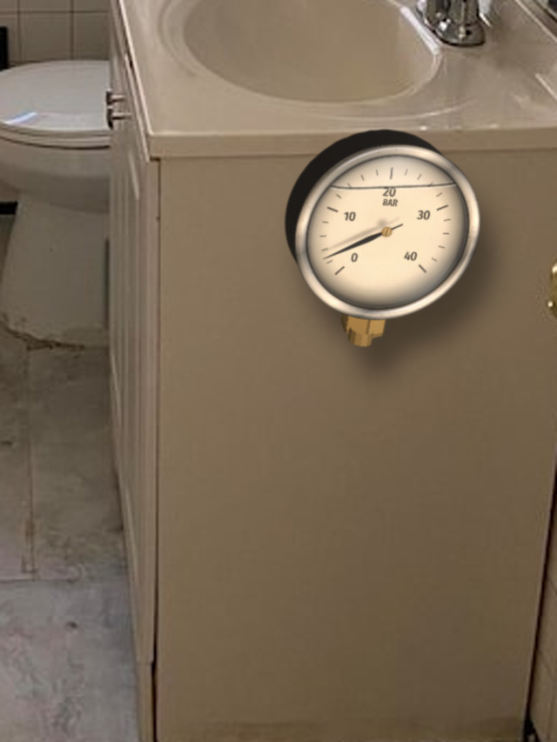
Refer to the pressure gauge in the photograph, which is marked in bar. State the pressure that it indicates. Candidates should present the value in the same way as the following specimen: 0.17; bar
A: 3; bar
